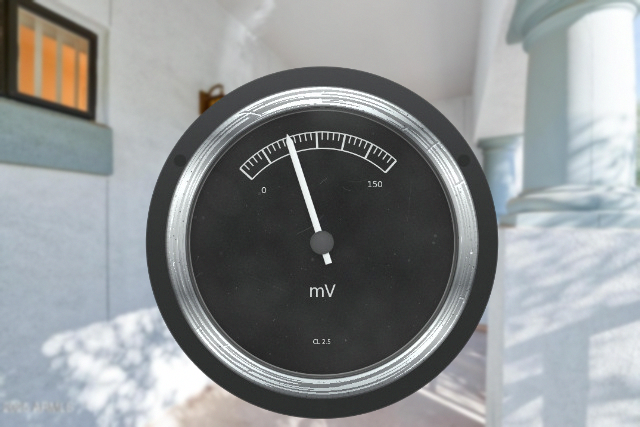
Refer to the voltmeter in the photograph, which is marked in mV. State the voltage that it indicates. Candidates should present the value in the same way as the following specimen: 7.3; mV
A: 50; mV
